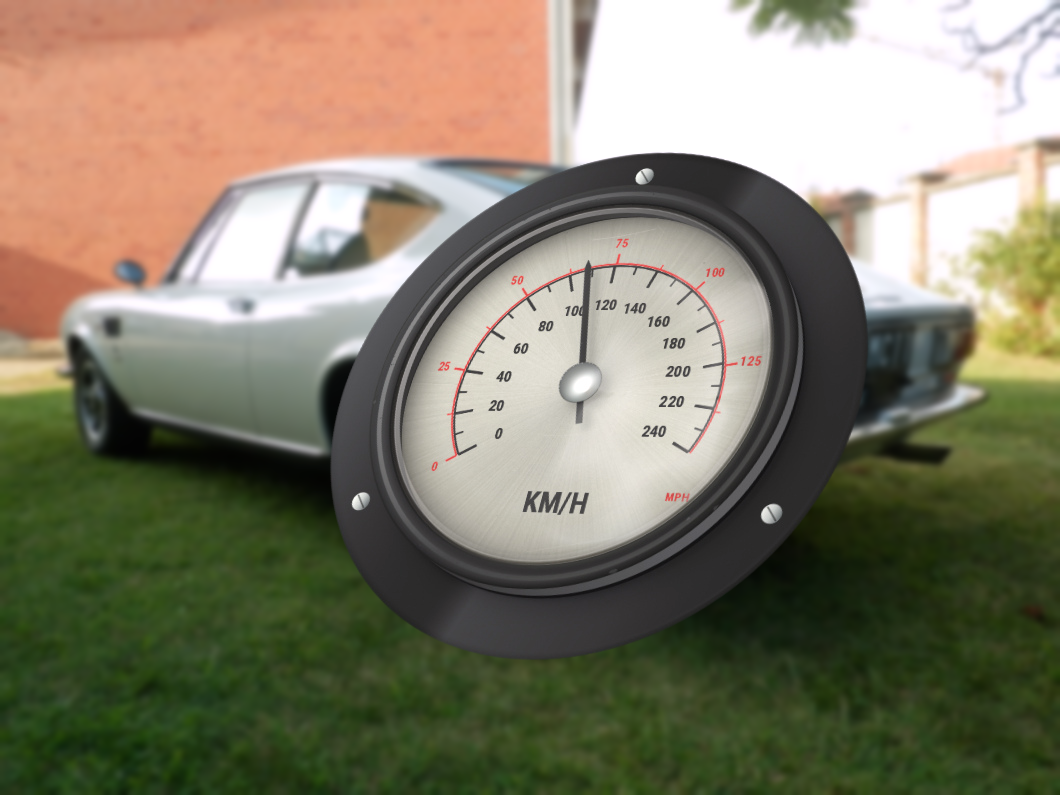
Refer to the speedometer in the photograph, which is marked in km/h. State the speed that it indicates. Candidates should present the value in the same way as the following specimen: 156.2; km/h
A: 110; km/h
